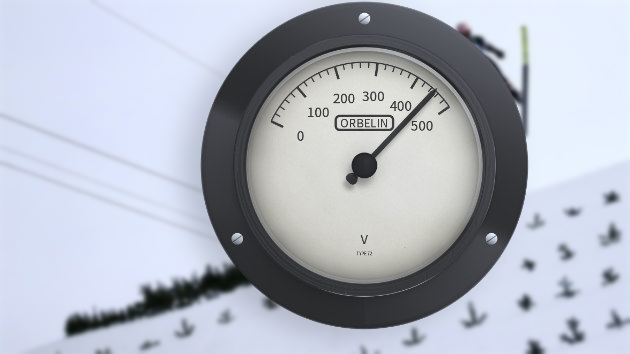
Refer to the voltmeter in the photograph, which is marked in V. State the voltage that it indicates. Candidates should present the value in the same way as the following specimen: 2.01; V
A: 450; V
